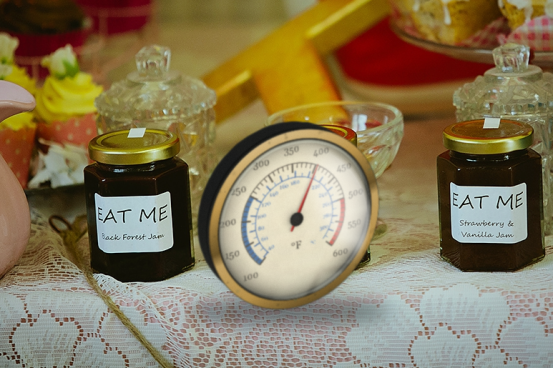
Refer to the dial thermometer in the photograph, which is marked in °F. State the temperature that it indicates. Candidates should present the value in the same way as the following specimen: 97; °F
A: 400; °F
